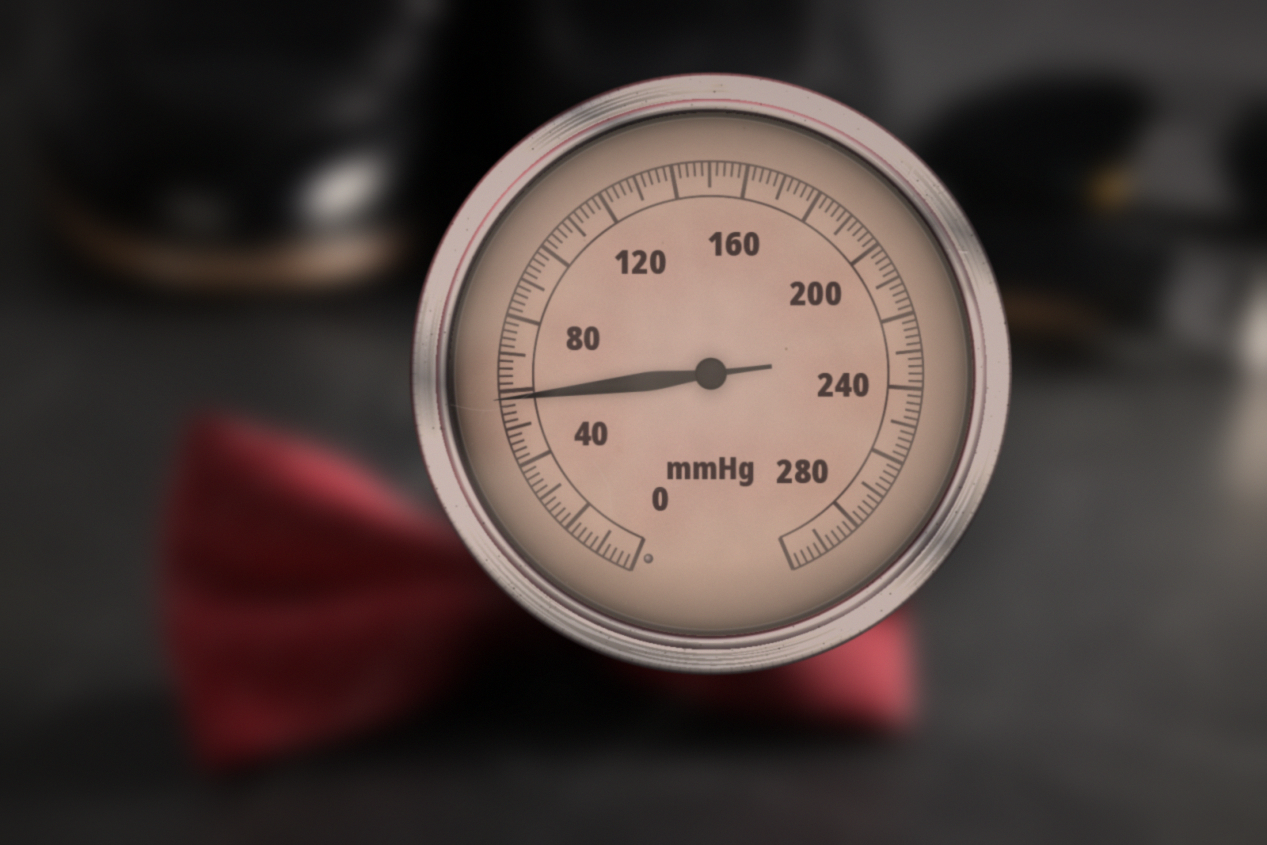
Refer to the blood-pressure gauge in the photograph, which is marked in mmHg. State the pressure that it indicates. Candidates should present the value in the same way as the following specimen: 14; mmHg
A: 58; mmHg
